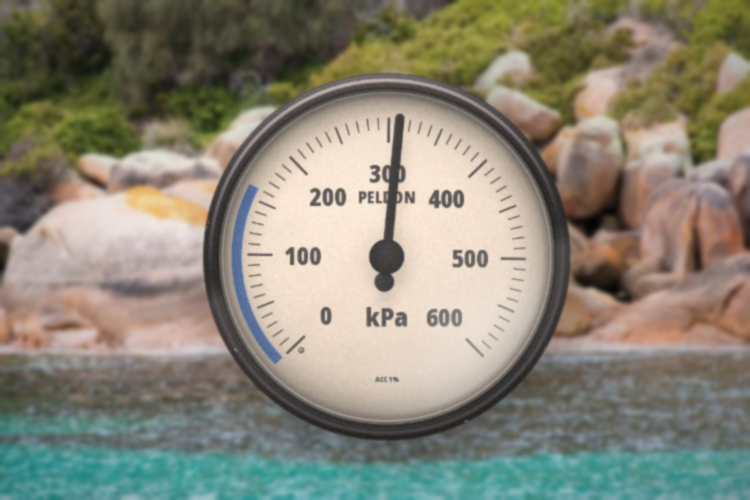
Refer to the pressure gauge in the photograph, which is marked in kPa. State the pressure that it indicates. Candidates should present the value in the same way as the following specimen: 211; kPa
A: 310; kPa
